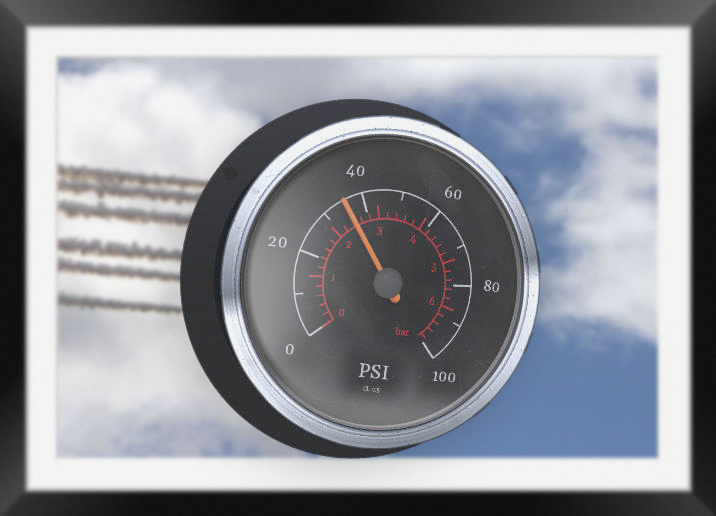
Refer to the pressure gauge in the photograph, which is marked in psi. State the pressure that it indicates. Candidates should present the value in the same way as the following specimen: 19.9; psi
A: 35; psi
